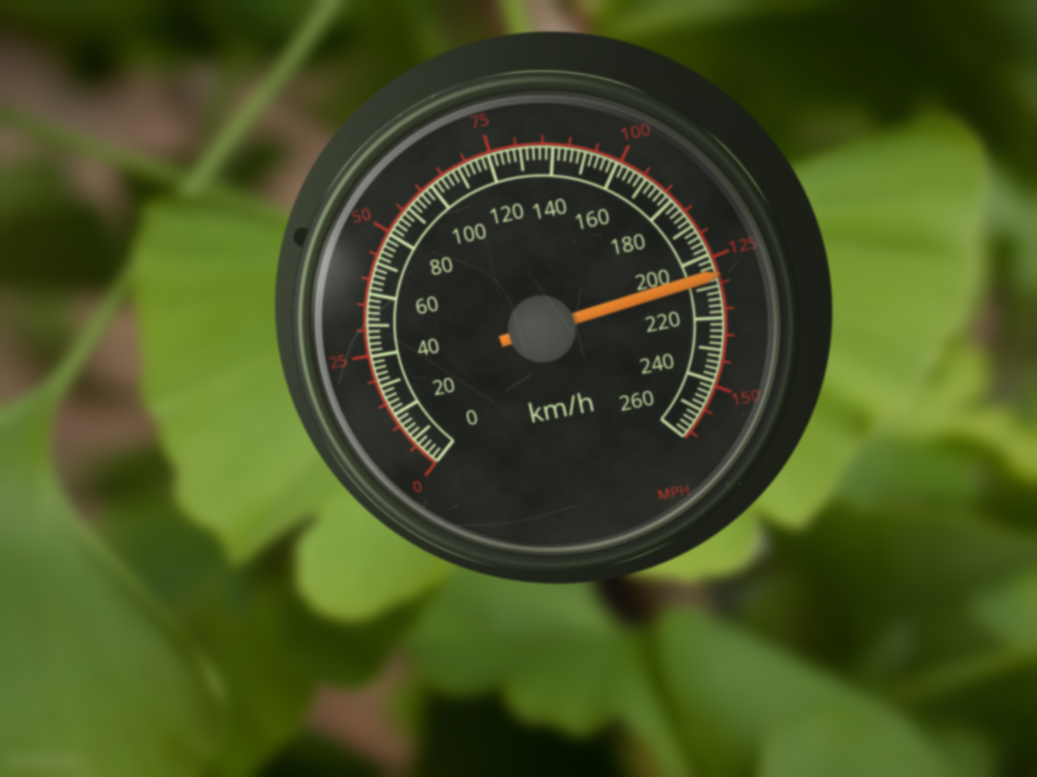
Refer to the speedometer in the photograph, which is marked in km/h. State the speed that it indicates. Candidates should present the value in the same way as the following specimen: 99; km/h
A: 206; km/h
